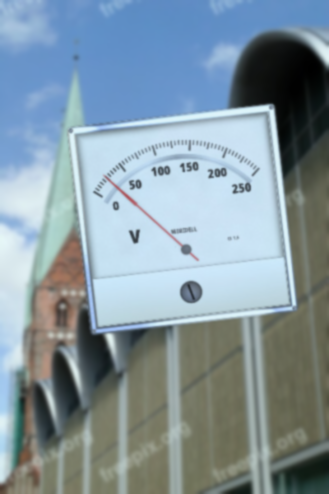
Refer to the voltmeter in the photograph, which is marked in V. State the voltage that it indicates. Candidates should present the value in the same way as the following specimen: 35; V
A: 25; V
